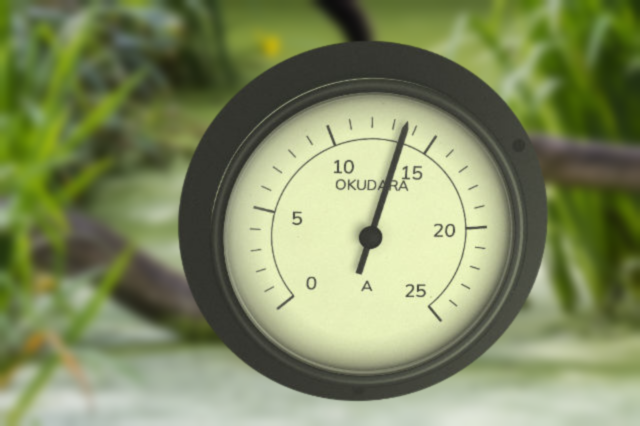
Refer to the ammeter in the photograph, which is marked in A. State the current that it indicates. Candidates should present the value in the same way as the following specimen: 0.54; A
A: 13.5; A
